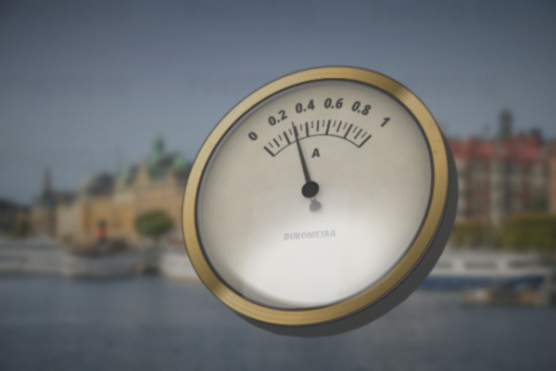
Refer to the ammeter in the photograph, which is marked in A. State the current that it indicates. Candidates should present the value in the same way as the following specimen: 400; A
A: 0.3; A
